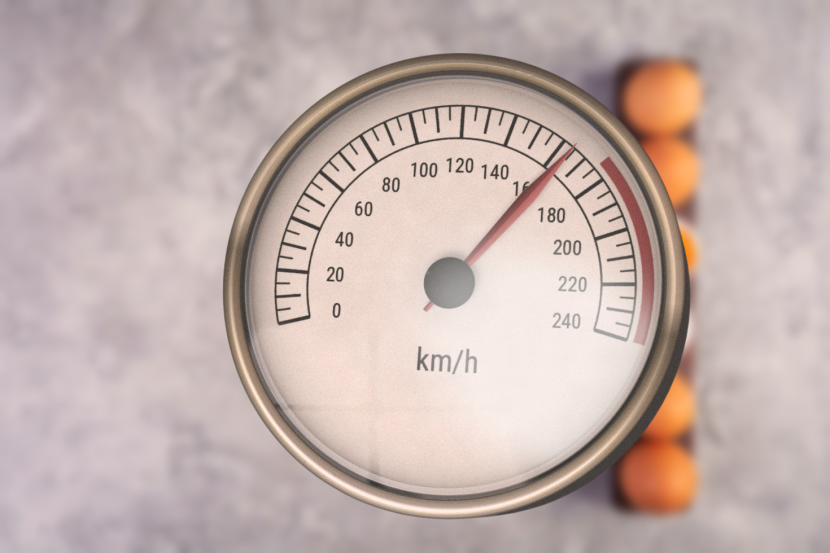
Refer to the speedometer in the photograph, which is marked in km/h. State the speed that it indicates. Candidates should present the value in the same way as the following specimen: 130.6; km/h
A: 165; km/h
